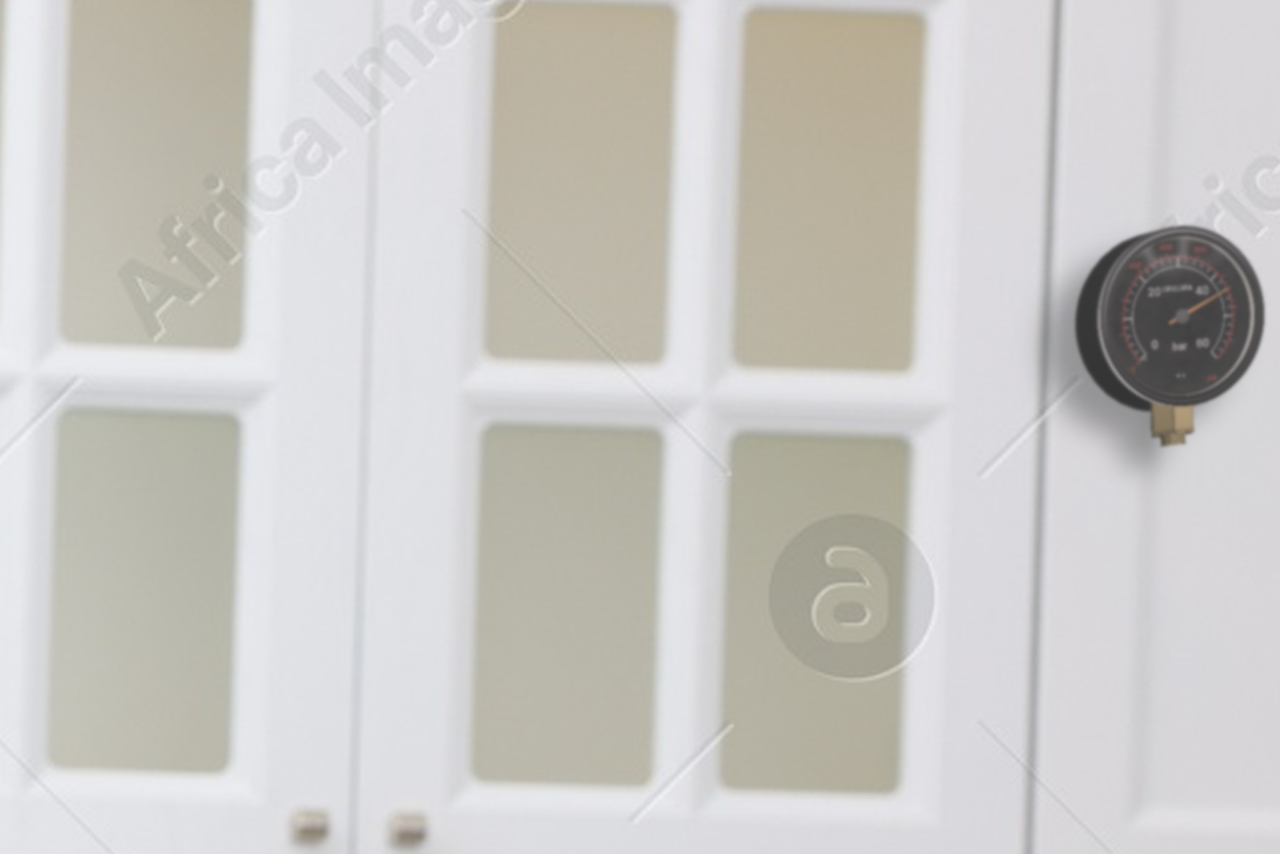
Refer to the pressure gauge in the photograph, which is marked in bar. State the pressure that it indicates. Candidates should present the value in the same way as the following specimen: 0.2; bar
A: 44; bar
